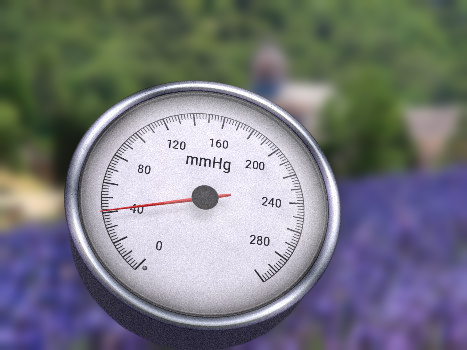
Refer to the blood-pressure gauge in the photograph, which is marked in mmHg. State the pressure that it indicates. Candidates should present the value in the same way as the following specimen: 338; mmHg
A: 40; mmHg
